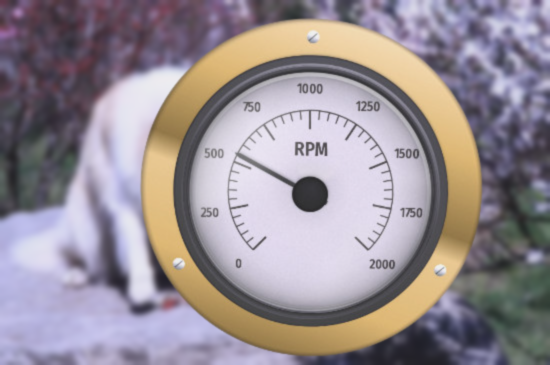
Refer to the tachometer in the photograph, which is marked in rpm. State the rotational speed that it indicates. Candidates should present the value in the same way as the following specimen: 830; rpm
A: 550; rpm
